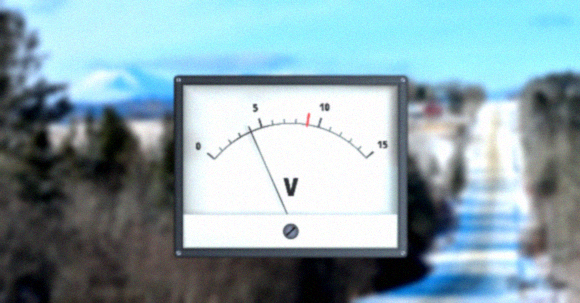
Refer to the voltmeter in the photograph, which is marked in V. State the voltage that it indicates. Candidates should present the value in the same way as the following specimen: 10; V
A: 4; V
